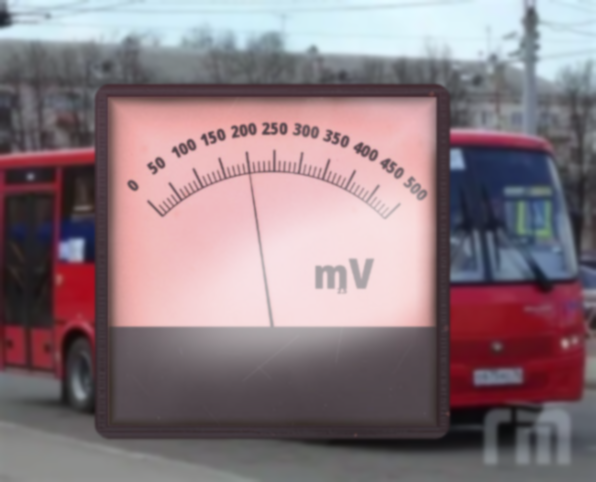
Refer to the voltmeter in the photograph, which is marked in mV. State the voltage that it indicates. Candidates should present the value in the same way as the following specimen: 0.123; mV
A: 200; mV
